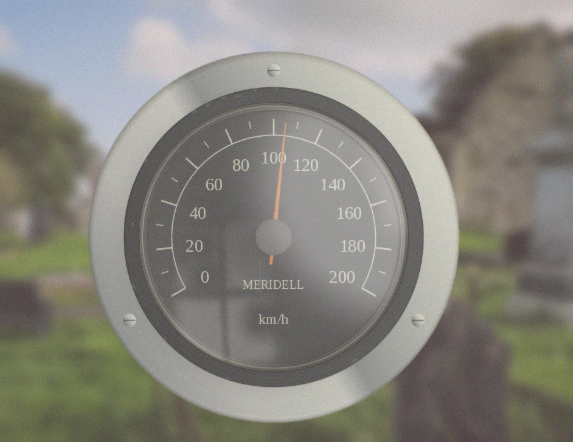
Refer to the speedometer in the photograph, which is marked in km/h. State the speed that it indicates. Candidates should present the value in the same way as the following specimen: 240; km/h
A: 105; km/h
